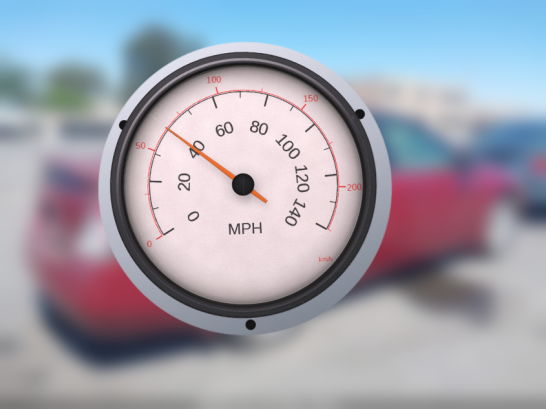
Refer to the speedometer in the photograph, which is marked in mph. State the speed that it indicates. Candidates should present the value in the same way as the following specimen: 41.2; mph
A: 40; mph
